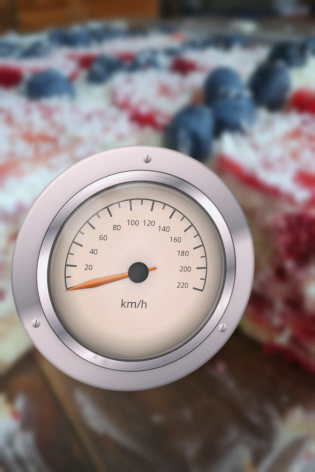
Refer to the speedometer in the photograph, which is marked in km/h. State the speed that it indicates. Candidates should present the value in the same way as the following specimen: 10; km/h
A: 0; km/h
